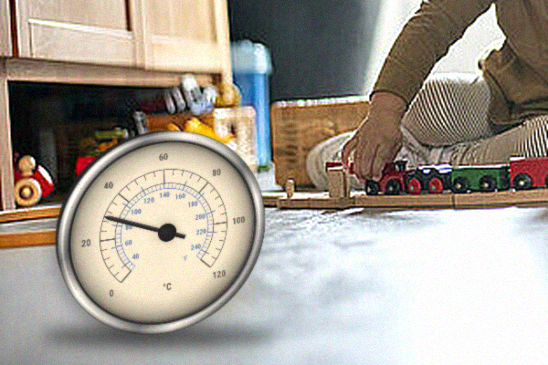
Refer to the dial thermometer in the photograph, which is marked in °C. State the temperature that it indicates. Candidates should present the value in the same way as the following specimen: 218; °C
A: 30; °C
